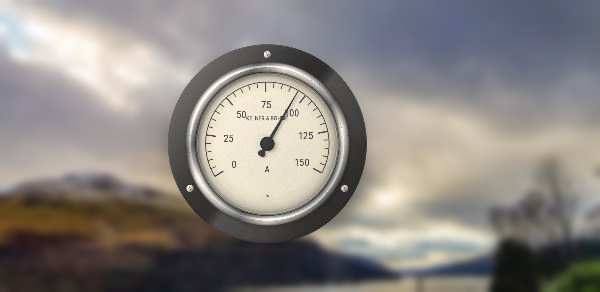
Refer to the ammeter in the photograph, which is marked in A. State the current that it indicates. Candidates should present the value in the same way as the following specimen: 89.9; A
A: 95; A
